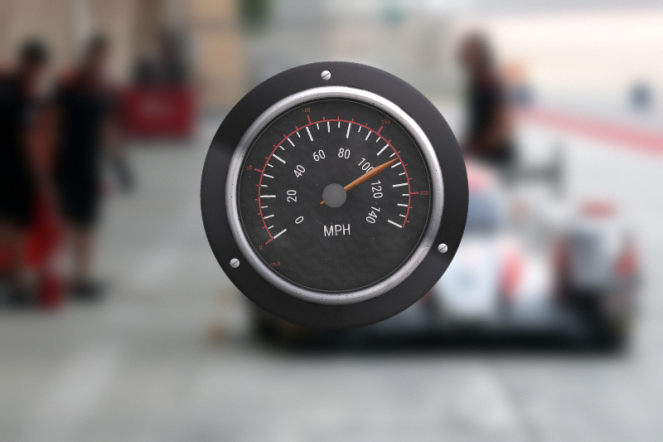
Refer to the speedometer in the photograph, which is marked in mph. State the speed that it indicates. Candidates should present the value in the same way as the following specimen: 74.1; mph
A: 107.5; mph
